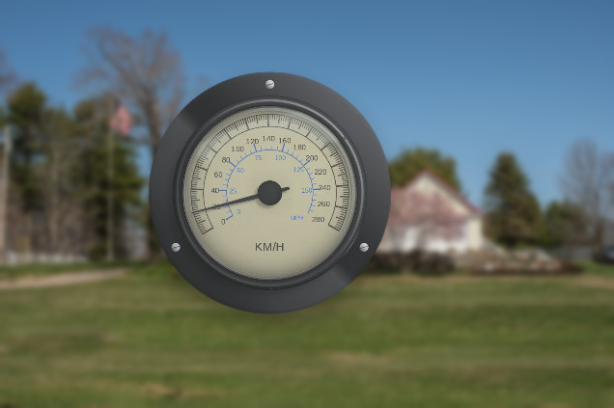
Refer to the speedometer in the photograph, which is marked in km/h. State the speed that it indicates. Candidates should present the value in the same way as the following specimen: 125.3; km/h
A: 20; km/h
